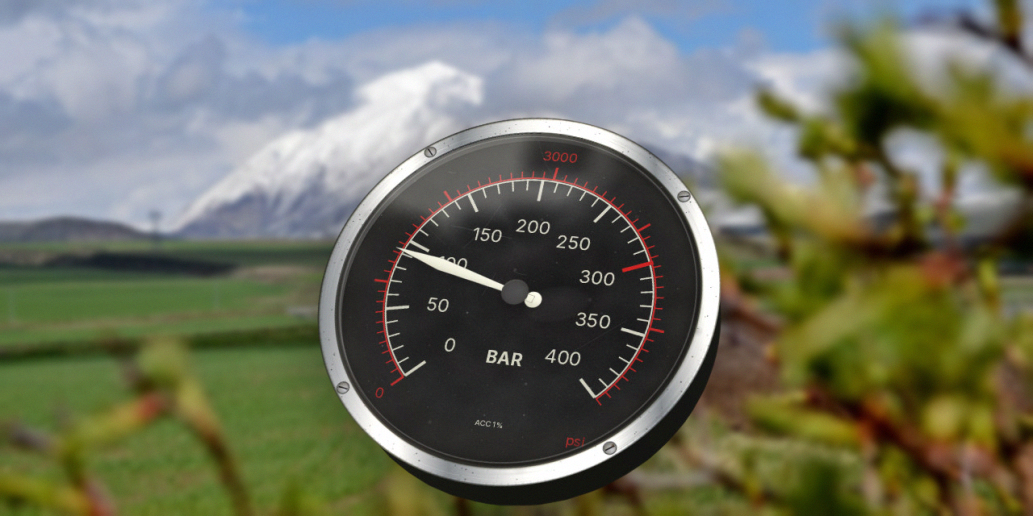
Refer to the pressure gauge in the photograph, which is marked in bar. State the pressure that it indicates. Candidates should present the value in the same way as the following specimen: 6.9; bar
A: 90; bar
